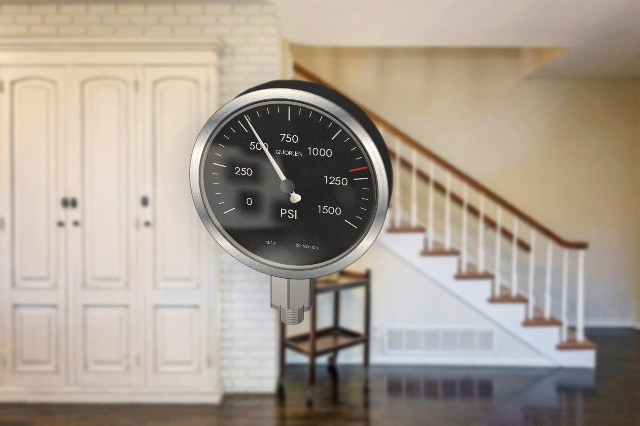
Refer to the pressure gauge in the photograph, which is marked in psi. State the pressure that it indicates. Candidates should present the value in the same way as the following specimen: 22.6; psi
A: 550; psi
